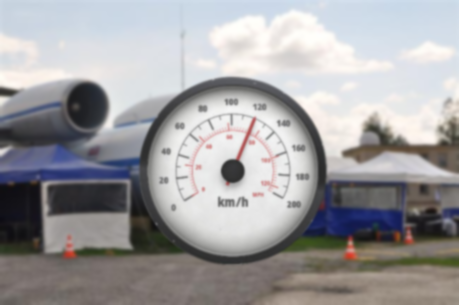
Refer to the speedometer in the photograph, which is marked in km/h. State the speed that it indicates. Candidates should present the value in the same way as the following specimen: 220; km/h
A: 120; km/h
